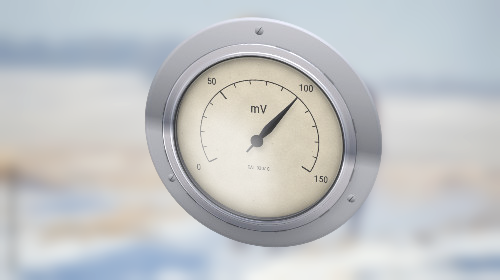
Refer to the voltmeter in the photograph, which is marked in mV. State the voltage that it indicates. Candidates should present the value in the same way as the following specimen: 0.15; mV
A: 100; mV
